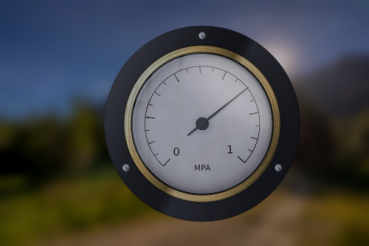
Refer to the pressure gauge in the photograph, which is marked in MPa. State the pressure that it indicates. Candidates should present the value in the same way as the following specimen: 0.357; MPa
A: 0.7; MPa
